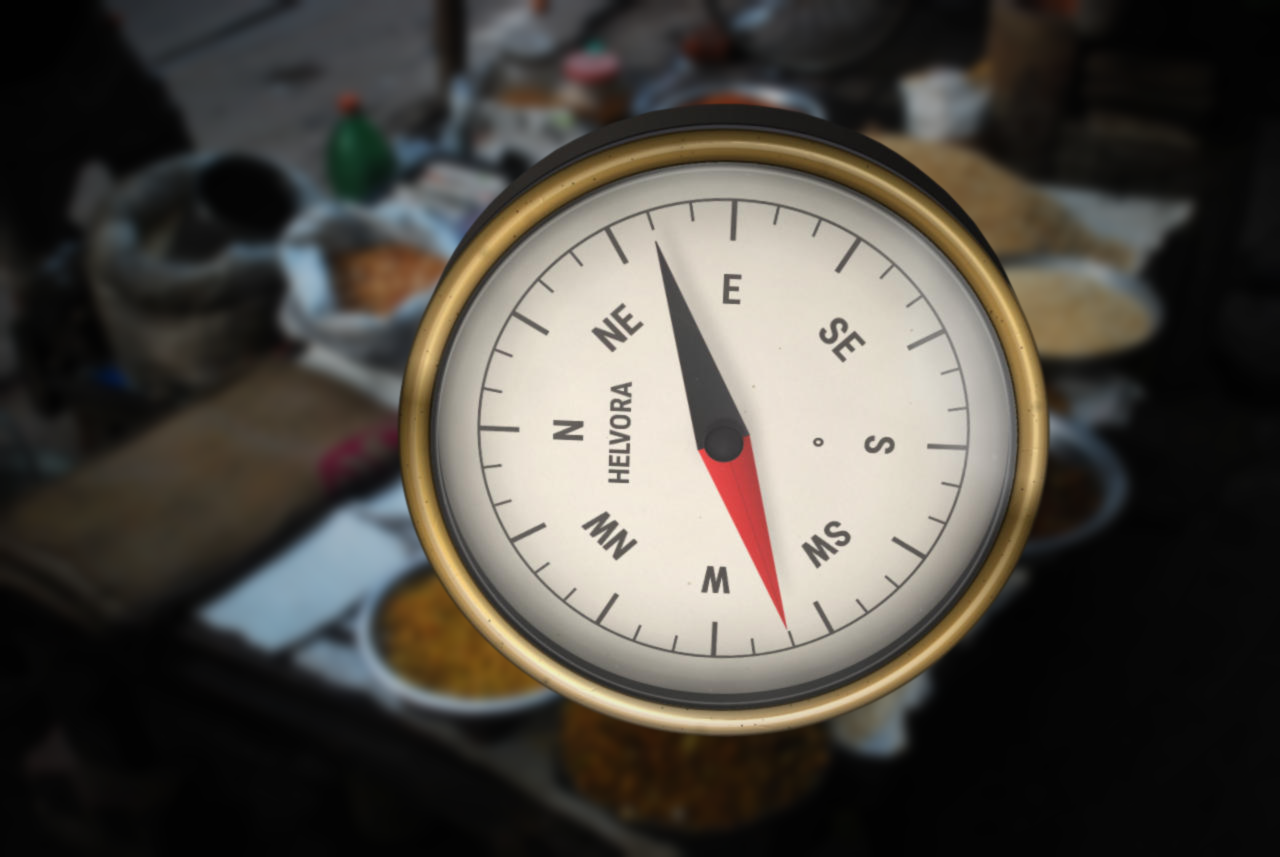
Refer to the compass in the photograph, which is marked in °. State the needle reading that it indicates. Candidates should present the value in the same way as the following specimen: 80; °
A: 250; °
